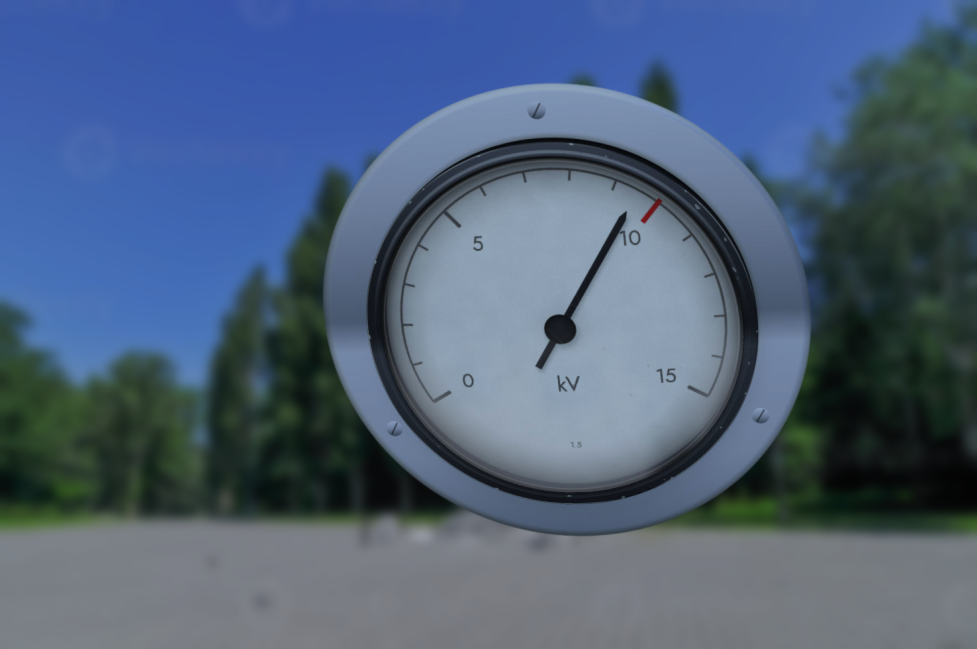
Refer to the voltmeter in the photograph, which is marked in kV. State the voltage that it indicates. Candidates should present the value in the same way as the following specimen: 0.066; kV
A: 9.5; kV
